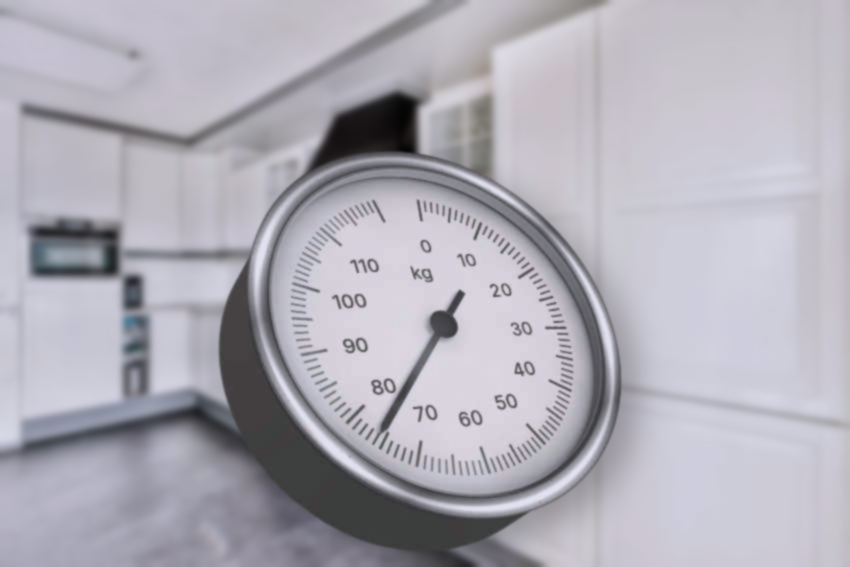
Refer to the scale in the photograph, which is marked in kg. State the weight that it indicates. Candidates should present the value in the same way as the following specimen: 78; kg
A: 76; kg
